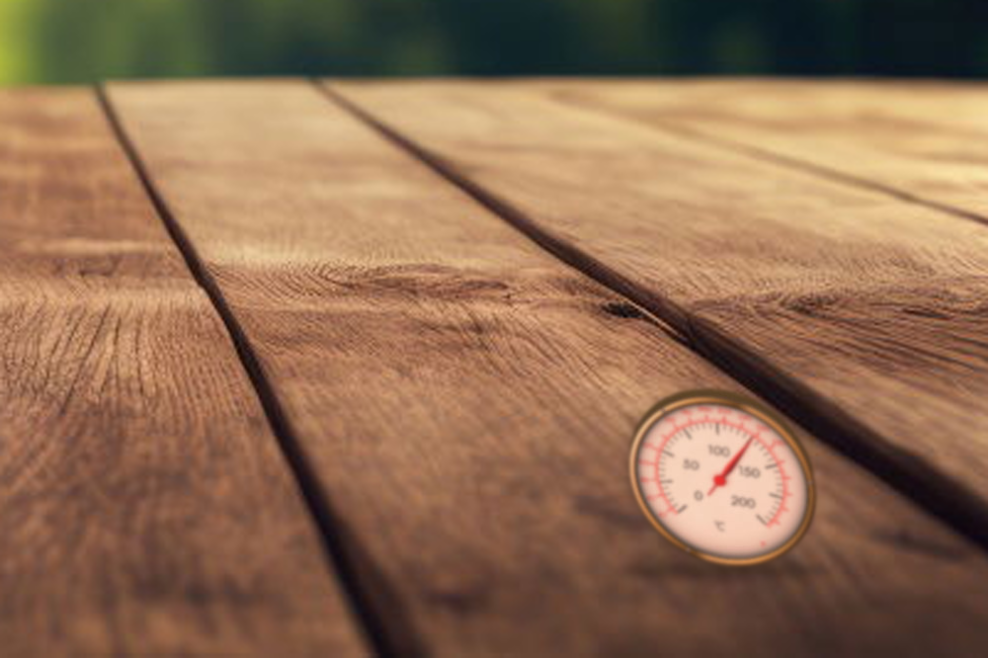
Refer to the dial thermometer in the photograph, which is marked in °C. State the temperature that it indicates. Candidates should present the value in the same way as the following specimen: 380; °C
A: 125; °C
